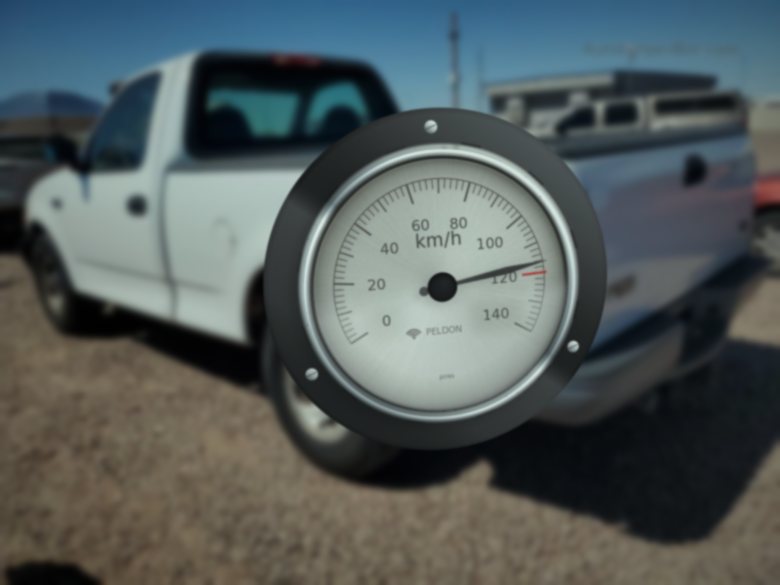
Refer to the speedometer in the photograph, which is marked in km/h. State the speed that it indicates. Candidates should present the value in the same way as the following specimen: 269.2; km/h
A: 116; km/h
